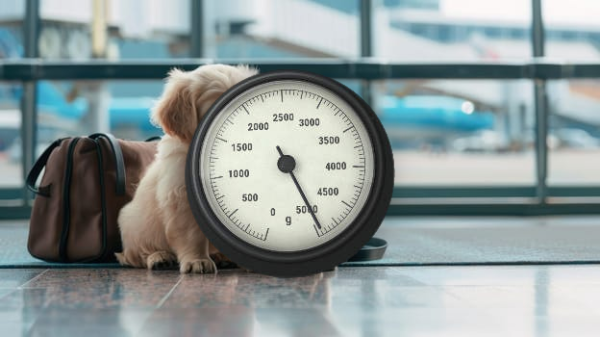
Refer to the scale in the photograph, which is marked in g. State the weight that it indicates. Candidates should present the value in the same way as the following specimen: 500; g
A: 4950; g
